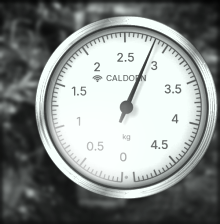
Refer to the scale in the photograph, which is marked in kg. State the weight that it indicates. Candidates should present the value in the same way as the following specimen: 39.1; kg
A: 2.85; kg
